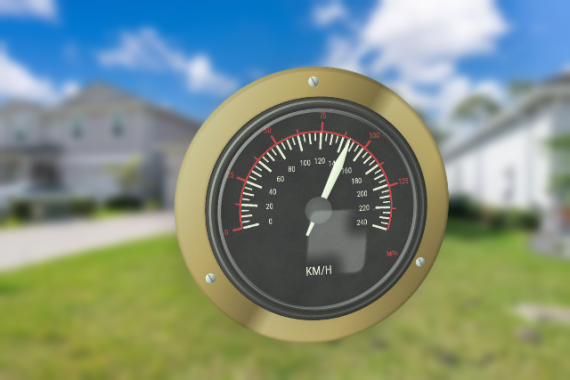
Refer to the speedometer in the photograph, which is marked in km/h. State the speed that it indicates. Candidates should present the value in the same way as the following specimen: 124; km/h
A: 145; km/h
